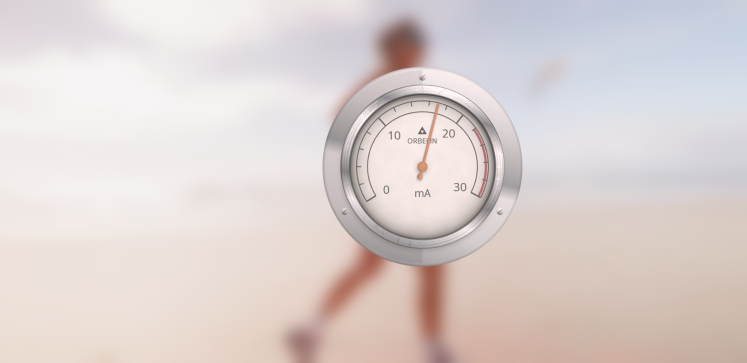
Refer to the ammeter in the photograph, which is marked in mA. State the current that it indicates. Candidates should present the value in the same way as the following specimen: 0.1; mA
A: 17; mA
